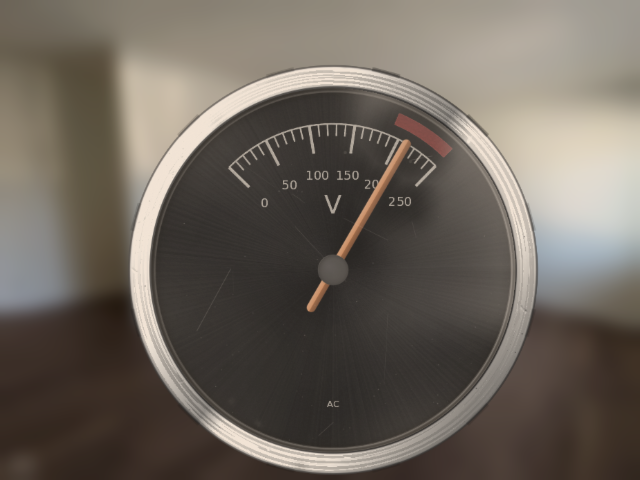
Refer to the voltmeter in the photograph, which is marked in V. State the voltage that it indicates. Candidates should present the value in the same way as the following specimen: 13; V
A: 210; V
